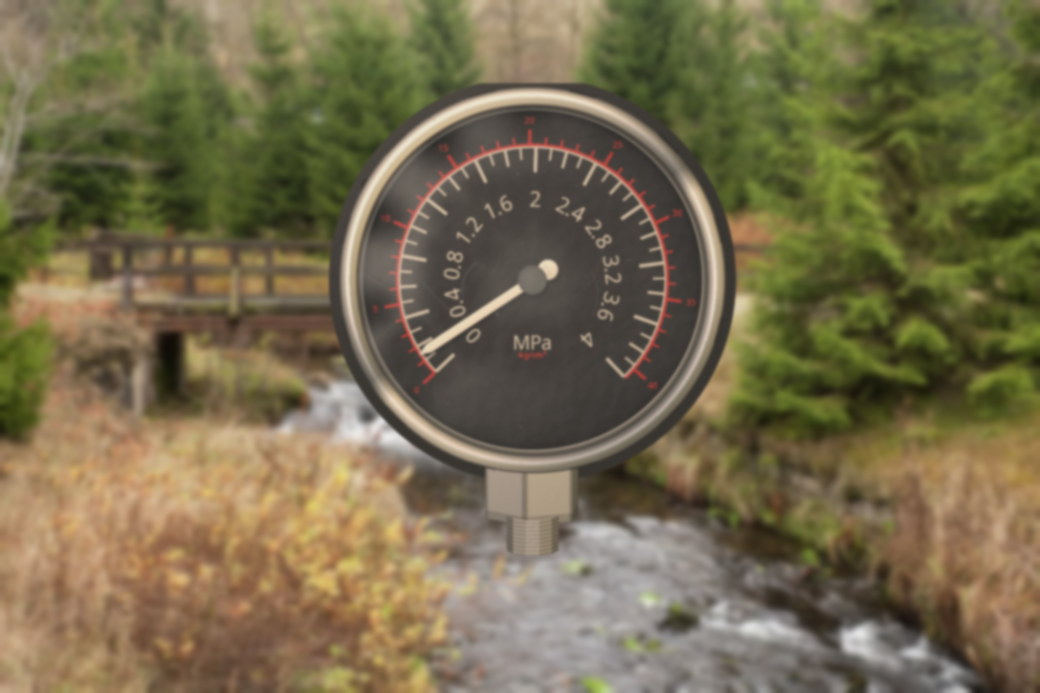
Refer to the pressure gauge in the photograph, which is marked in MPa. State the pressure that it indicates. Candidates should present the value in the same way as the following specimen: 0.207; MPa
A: 0.15; MPa
